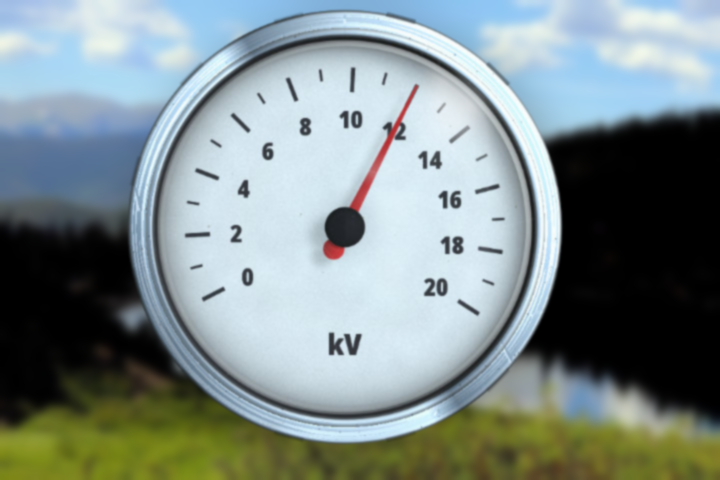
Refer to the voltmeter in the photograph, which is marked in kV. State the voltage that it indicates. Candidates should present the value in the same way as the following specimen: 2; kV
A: 12; kV
